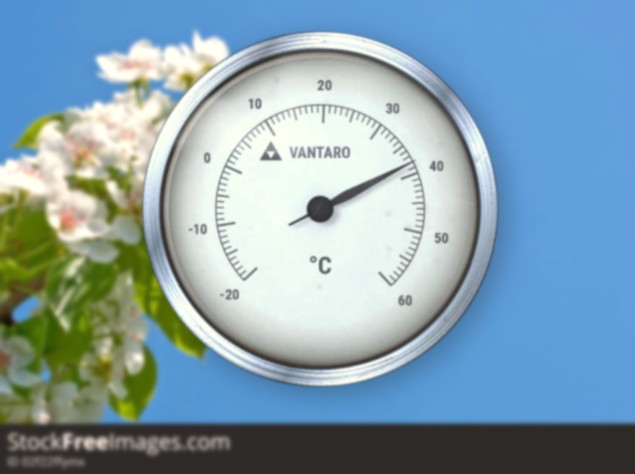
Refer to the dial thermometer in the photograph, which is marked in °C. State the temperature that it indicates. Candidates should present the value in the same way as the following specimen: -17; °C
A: 38; °C
